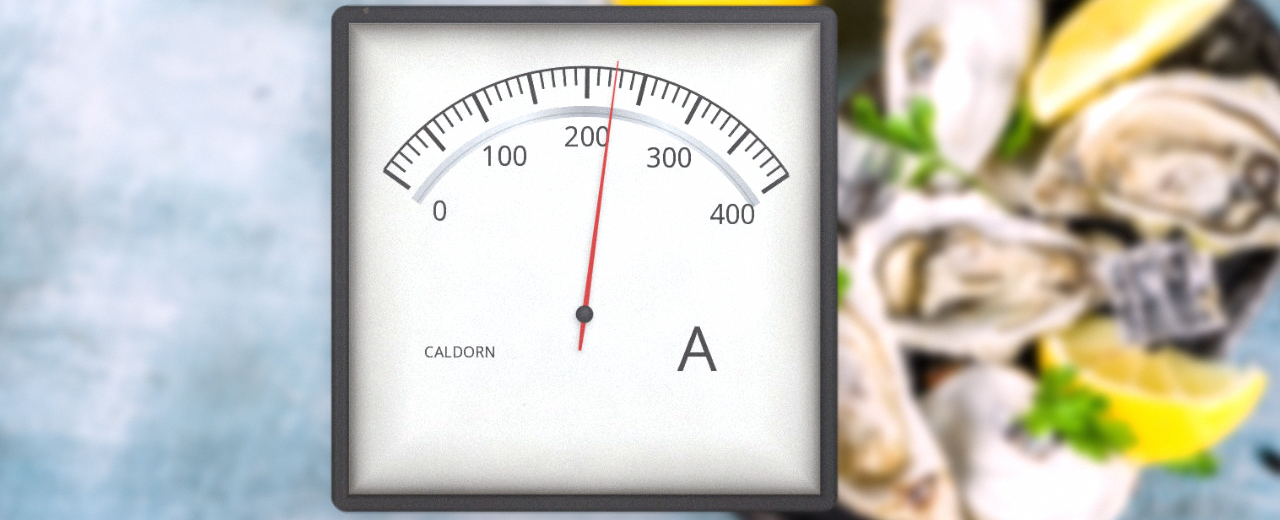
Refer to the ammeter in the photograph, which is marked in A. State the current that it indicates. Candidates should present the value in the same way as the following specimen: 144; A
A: 225; A
